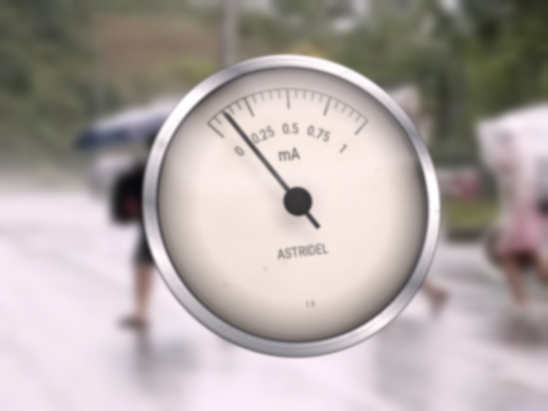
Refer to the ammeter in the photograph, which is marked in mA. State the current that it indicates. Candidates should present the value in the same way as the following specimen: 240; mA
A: 0.1; mA
